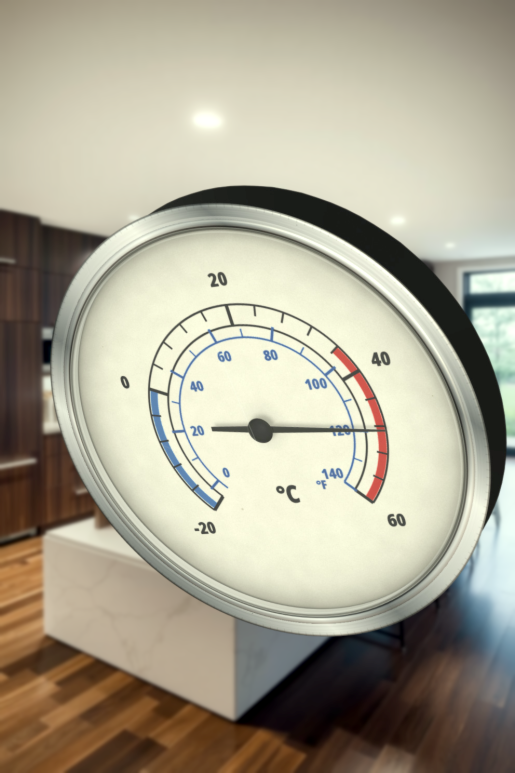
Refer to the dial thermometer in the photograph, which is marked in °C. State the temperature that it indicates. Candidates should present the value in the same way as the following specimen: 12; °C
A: 48; °C
